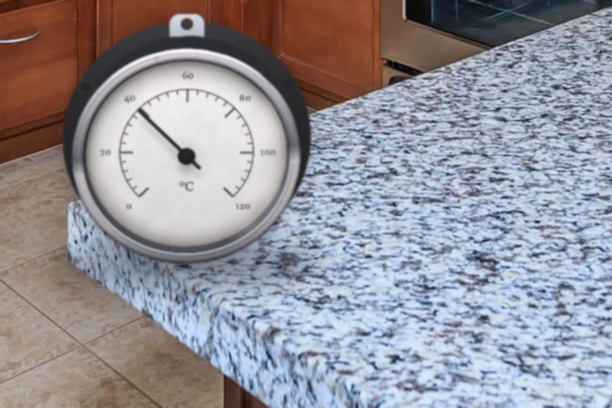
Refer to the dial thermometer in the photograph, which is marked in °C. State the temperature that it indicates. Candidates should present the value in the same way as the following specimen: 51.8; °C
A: 40; °C
